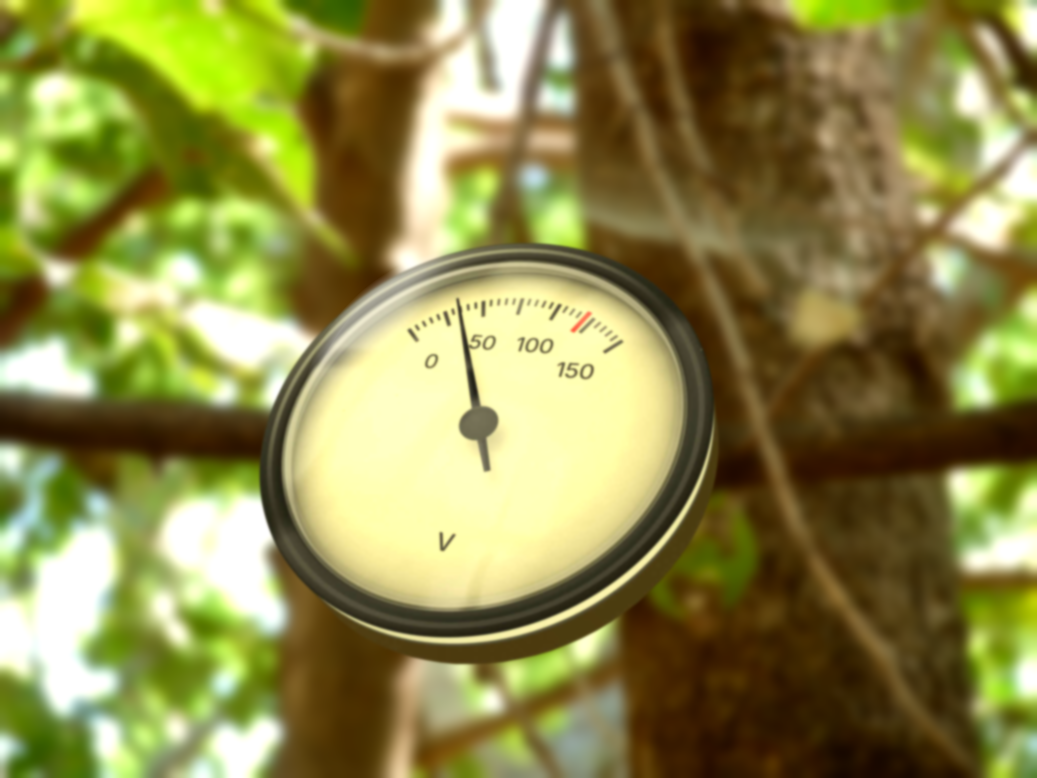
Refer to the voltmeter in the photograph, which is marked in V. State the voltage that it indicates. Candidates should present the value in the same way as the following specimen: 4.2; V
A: 35; V
